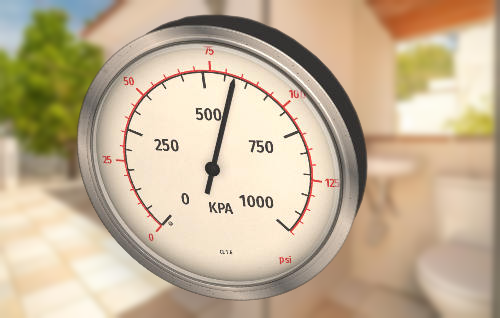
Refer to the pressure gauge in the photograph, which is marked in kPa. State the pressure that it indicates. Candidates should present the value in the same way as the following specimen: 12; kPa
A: 575; kPa
